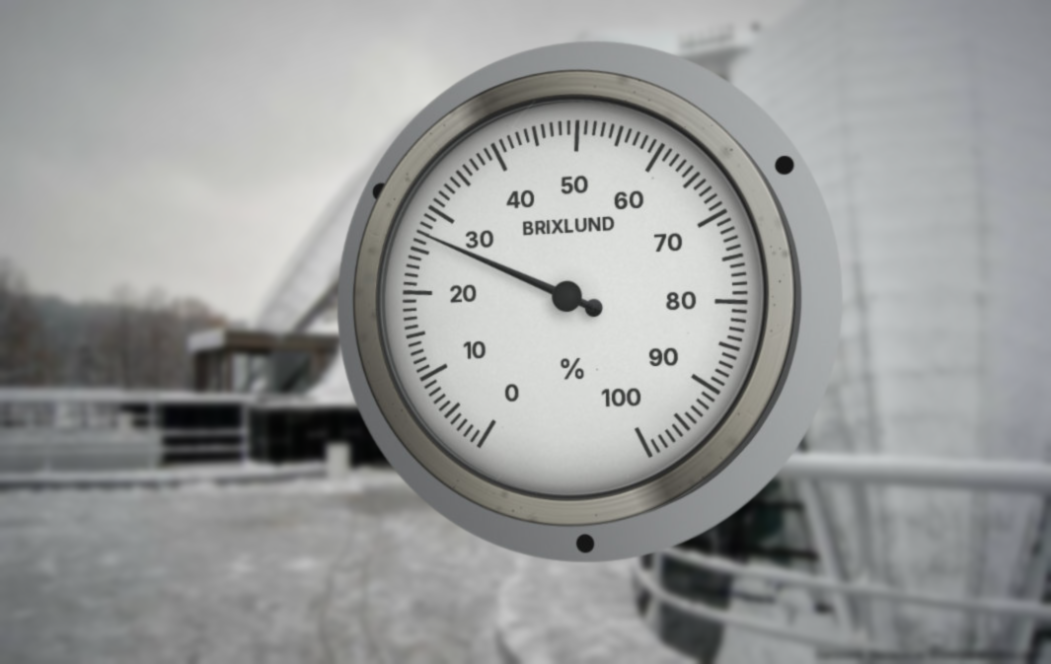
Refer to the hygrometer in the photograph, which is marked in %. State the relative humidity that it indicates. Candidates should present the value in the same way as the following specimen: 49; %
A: 27; %
